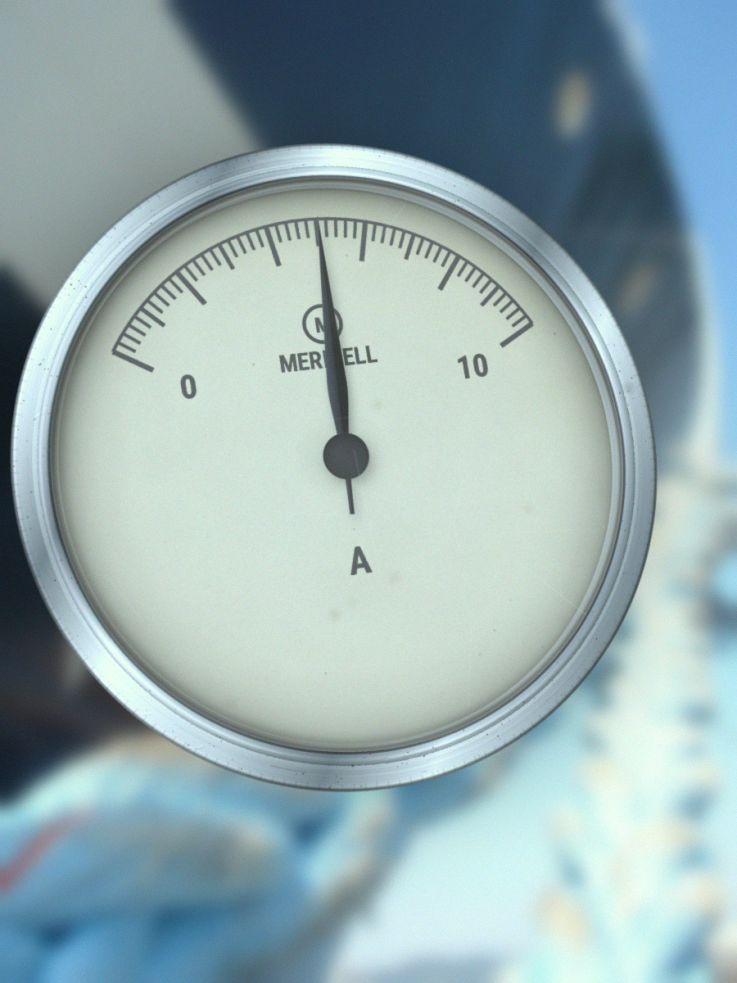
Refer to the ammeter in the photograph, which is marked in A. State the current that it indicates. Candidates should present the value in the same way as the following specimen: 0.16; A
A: 5; A
